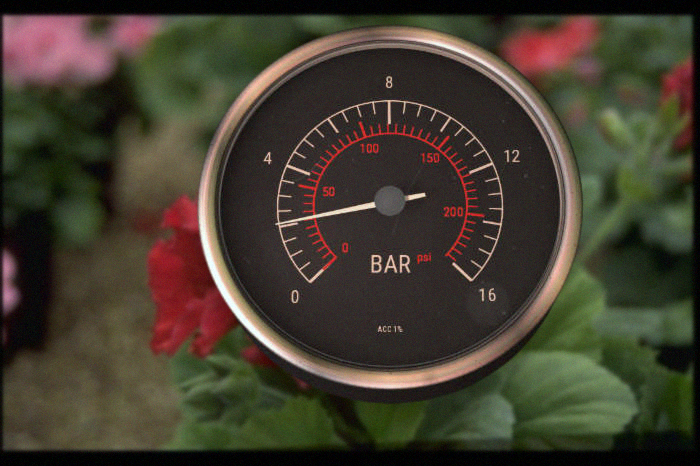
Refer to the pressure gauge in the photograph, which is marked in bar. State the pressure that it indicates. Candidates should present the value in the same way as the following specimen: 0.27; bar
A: 2; bar
